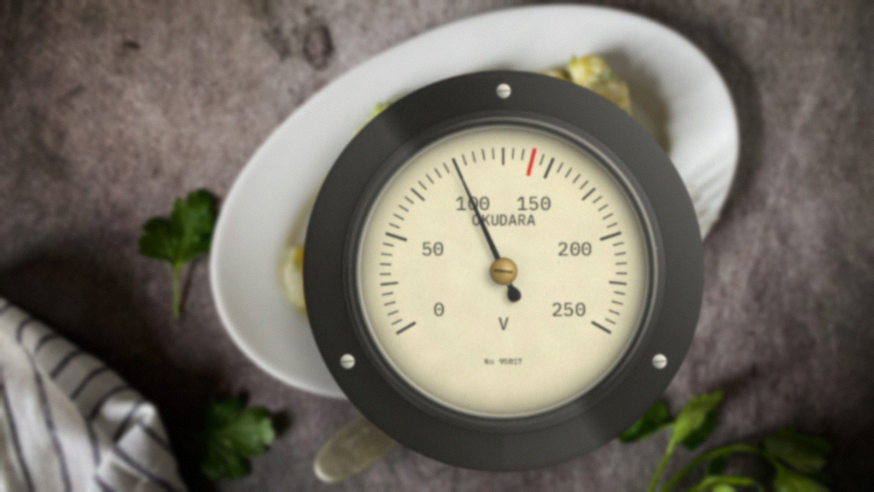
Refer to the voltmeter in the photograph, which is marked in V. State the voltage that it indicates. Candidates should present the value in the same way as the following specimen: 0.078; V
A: 100; V
